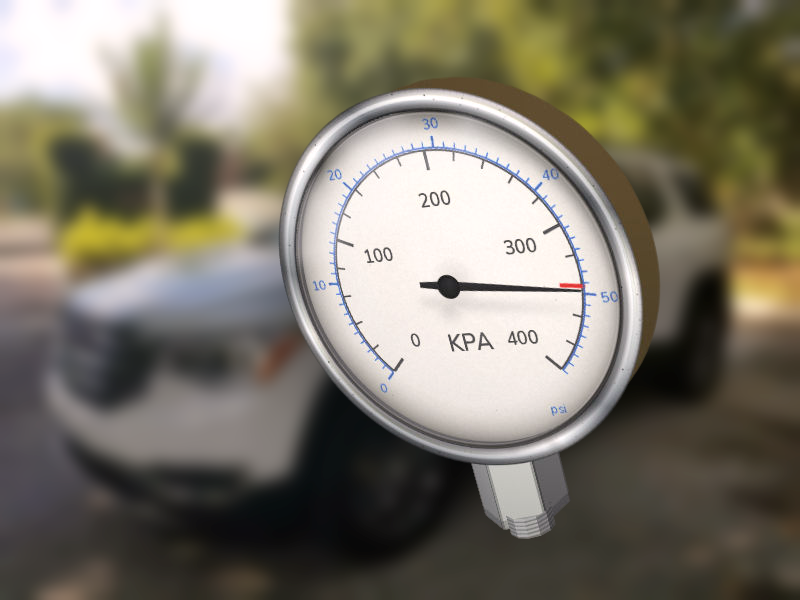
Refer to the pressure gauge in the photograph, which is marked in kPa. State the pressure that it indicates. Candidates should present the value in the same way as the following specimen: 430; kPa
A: 340; kPa
